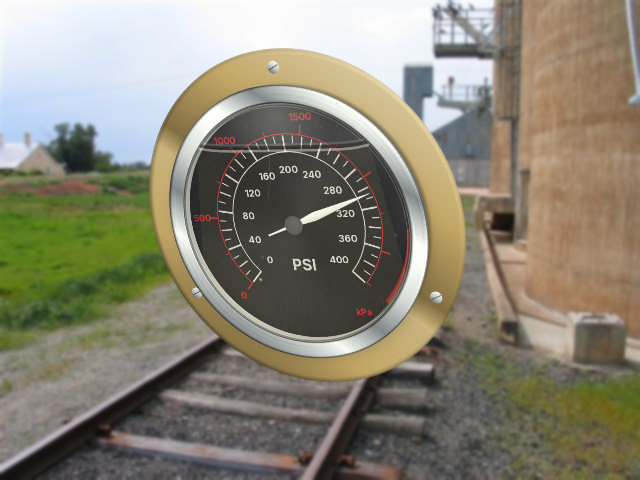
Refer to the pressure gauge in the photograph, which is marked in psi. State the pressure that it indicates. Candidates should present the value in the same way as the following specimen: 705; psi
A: 305; psi
